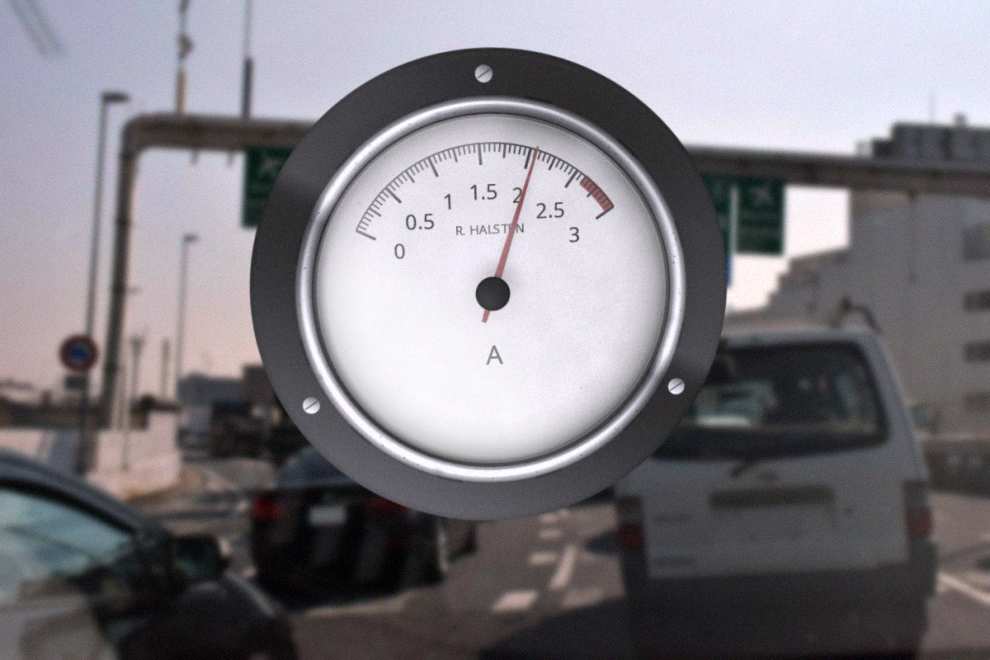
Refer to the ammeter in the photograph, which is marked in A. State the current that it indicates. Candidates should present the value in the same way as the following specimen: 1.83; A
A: 2.05; A
